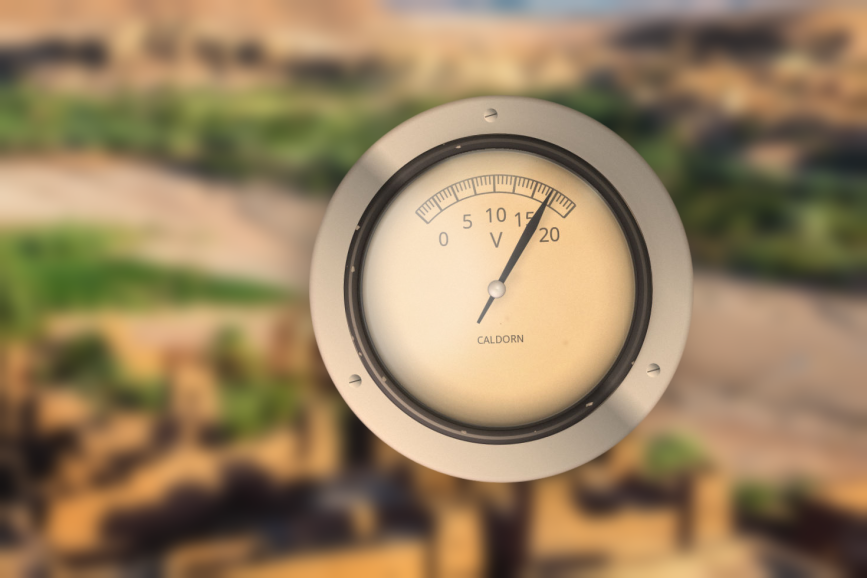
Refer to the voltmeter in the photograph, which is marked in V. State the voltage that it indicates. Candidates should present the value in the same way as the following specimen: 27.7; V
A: 17; V
